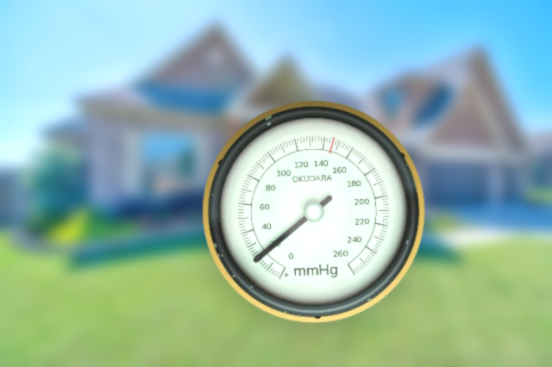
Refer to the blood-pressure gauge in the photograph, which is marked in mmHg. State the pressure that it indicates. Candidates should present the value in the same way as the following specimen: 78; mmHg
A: 20; mmHg
